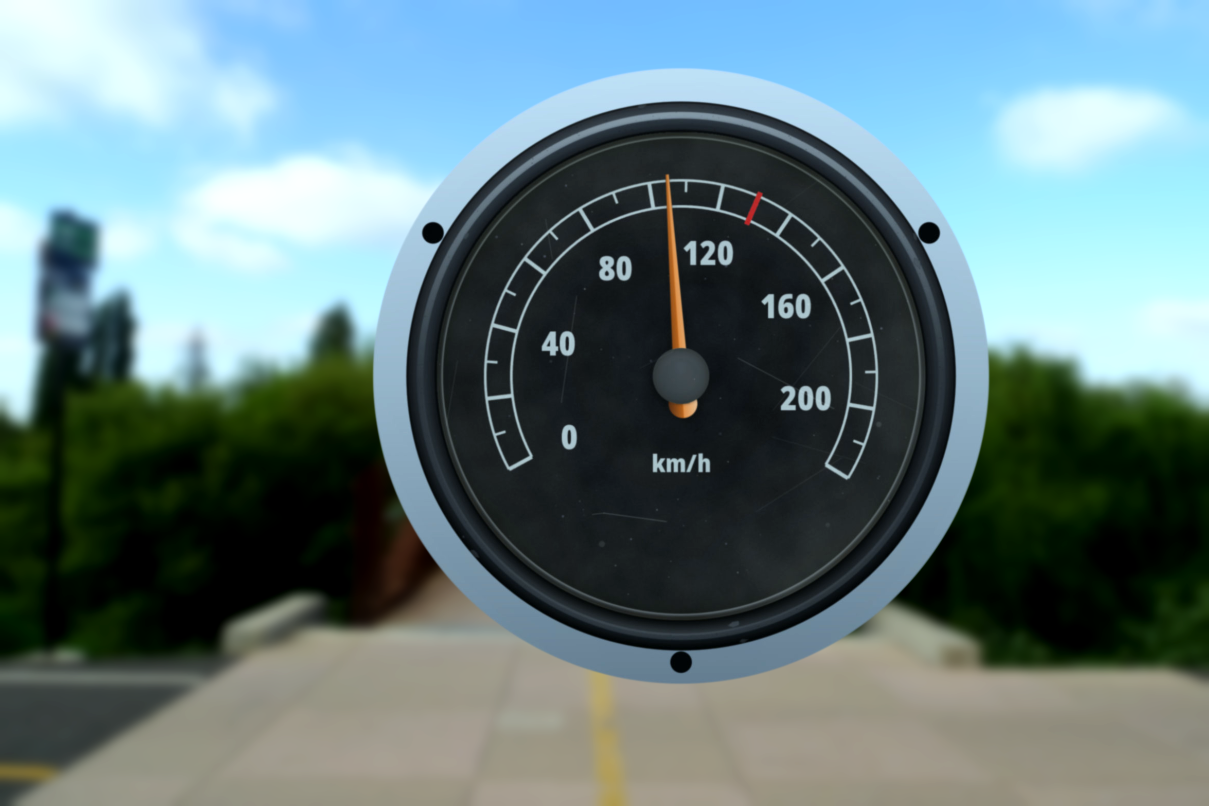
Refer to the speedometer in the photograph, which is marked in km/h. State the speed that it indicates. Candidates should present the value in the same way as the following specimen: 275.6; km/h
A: 105; km/h
